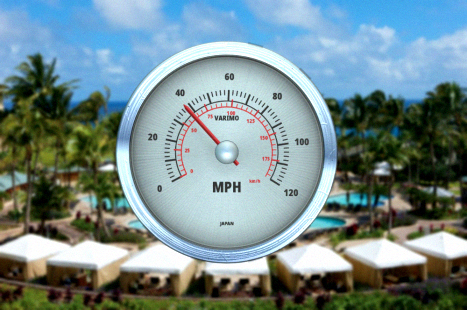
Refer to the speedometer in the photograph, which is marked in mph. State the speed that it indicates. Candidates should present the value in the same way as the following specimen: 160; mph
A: 38; mph
